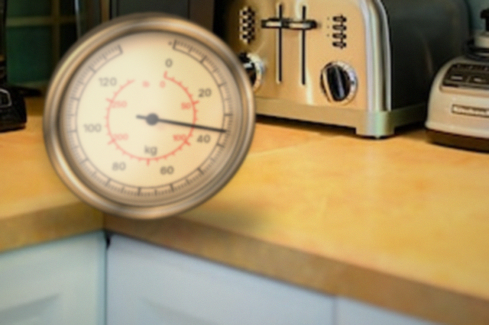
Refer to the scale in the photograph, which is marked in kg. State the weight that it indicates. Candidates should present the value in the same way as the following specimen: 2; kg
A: 35; kg
